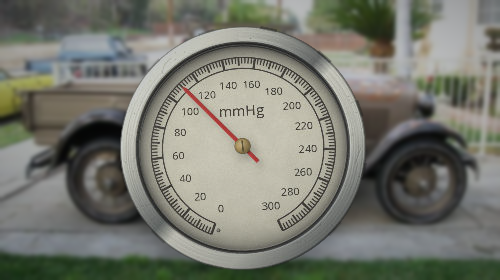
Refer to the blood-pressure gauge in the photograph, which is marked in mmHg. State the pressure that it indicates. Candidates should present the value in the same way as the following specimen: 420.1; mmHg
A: 110; mmHg
